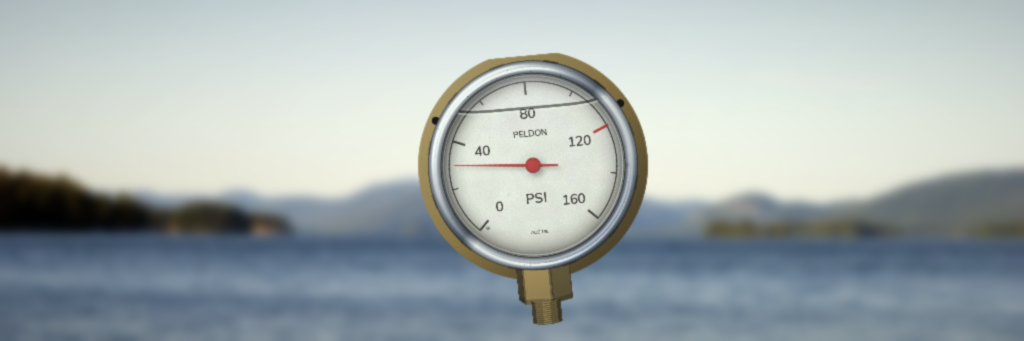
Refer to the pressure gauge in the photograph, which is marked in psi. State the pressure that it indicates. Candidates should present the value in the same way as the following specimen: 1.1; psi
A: 30; psi
